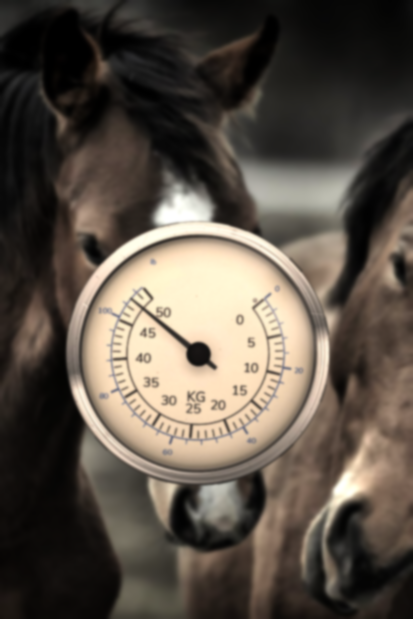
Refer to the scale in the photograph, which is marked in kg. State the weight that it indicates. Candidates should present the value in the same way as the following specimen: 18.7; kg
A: 48; kg
